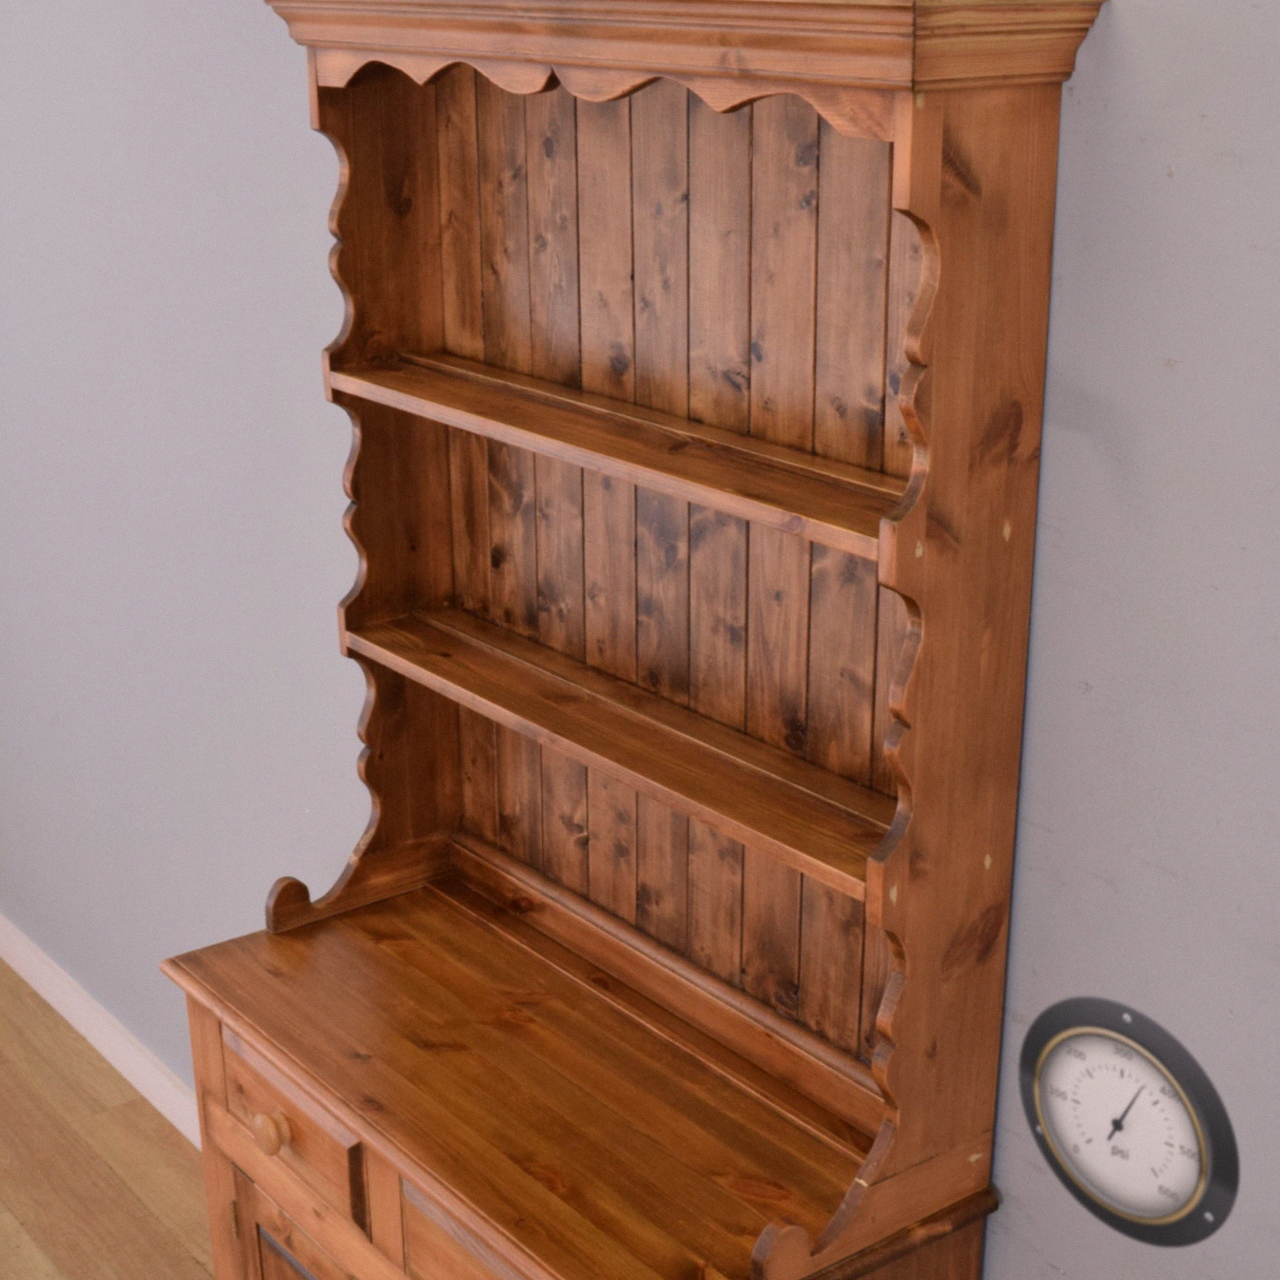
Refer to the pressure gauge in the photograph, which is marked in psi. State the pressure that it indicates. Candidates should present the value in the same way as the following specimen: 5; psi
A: 360; psi
